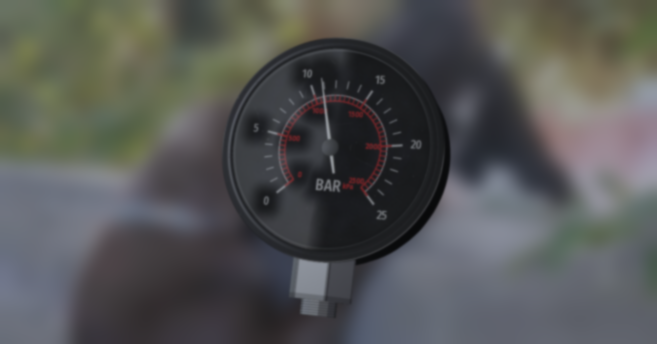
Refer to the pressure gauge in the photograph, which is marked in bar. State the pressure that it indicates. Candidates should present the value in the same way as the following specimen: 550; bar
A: 11; bar
